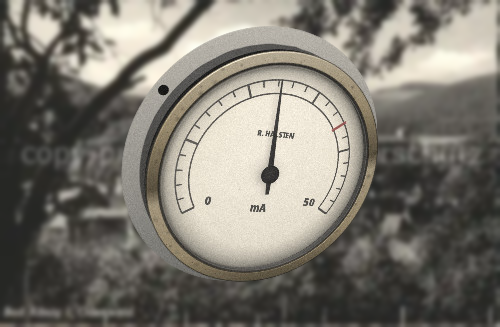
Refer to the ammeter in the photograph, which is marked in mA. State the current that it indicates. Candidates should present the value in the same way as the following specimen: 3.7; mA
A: 24; mA
